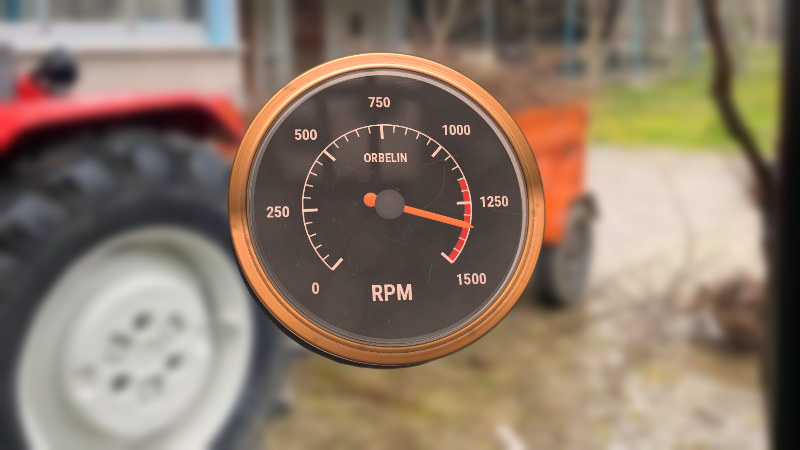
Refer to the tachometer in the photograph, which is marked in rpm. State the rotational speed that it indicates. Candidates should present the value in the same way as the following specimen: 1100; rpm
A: 1350; rpm
